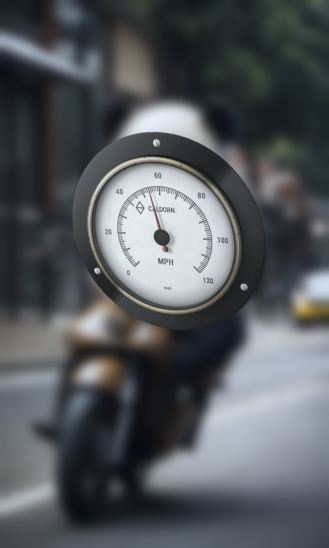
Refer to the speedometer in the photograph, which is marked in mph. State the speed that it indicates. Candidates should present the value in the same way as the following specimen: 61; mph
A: 55; mph
